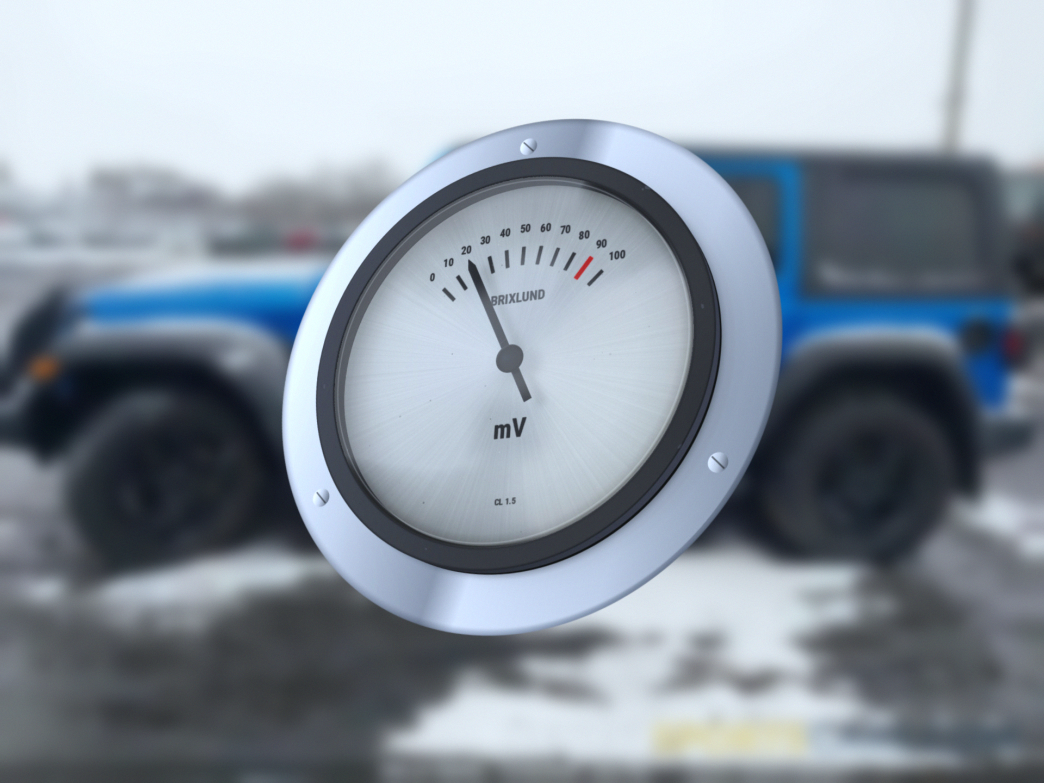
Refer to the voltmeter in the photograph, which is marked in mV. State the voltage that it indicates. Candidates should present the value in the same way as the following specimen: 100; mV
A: 20; mV
